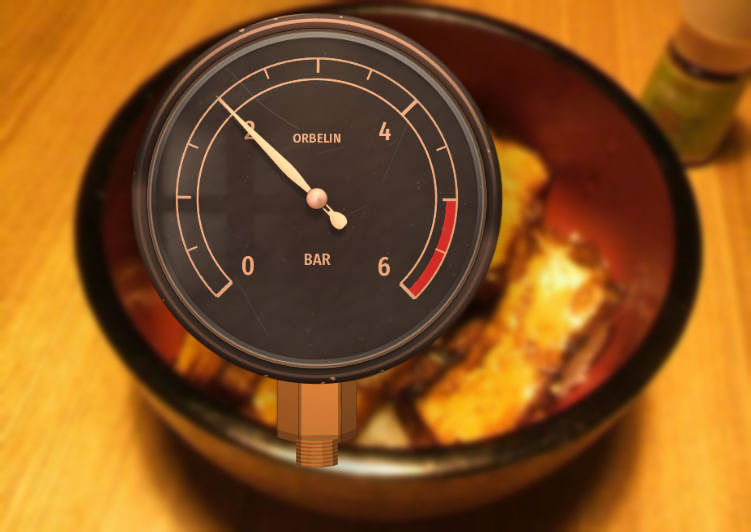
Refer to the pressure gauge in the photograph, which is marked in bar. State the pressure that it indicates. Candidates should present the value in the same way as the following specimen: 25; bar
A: 2; bar
